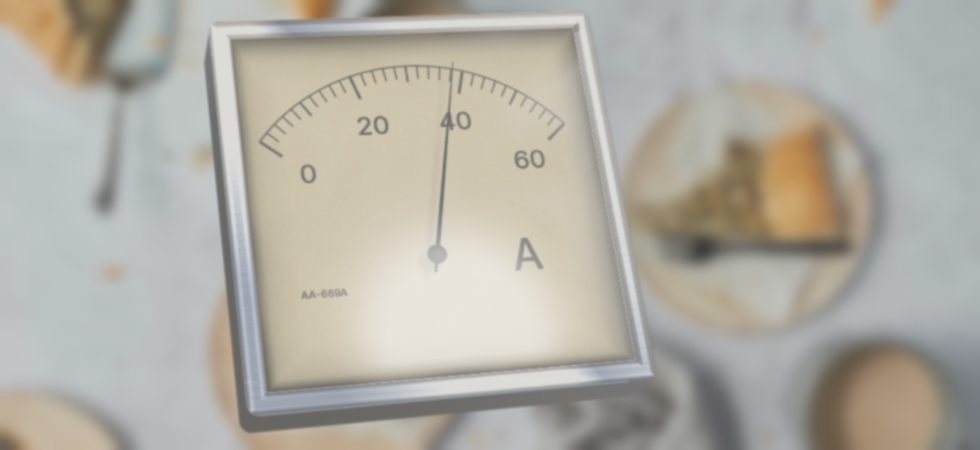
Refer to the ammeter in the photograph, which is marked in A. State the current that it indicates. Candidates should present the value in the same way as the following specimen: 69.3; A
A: 38; A
